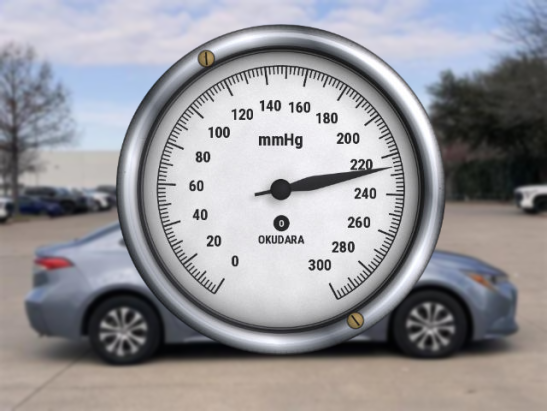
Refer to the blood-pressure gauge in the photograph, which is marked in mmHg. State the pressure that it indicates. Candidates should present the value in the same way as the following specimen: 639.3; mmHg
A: 226; mmHg
